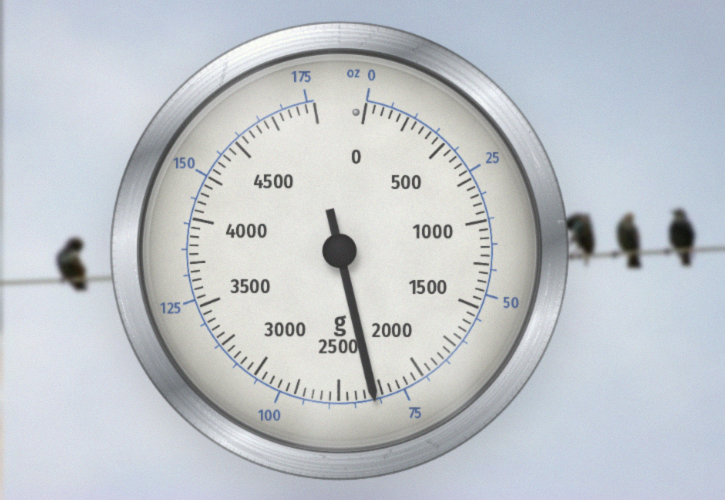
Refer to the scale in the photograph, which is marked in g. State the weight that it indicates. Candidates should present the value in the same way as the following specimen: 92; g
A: 2300; g
